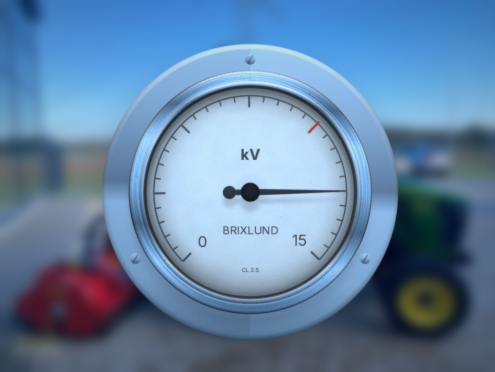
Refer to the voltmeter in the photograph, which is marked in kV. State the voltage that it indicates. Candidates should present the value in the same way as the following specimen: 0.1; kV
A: 12.5; kV
